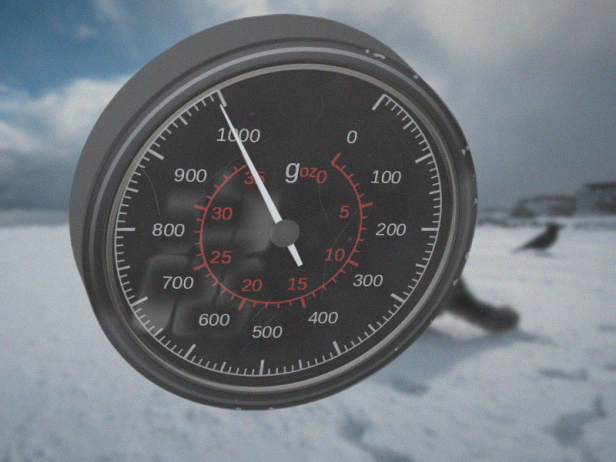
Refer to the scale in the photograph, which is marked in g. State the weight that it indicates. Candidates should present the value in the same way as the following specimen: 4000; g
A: 995; g
